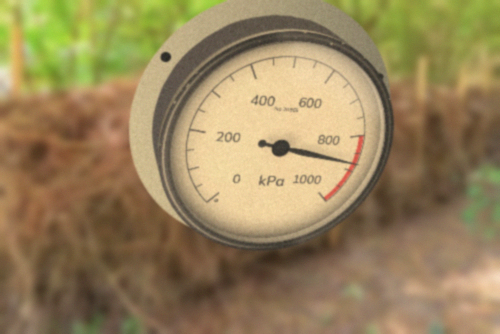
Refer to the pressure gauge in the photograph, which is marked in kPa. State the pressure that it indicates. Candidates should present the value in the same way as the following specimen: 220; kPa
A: 875; kPa
